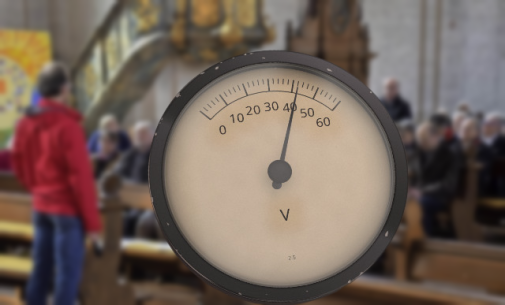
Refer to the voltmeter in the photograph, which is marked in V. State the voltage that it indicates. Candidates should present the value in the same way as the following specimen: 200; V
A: 42; V
